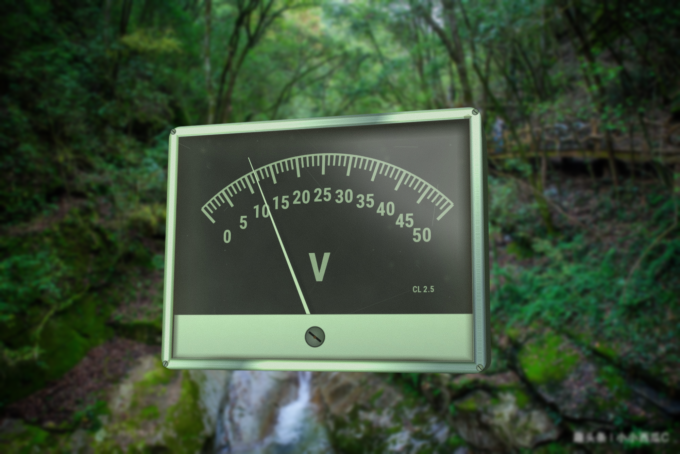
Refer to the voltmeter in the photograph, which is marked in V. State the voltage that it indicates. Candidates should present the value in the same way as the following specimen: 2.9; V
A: 12; V
